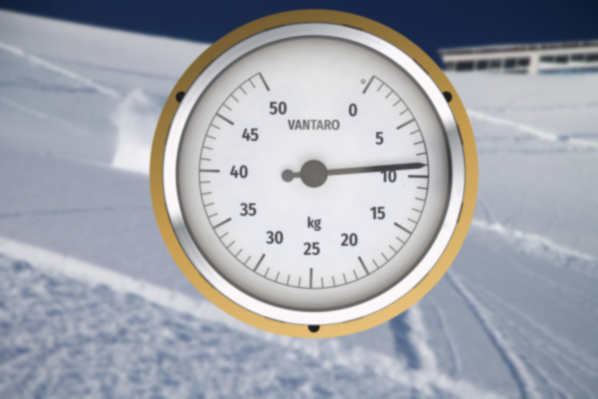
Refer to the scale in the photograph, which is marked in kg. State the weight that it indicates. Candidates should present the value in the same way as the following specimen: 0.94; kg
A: 9; kg
